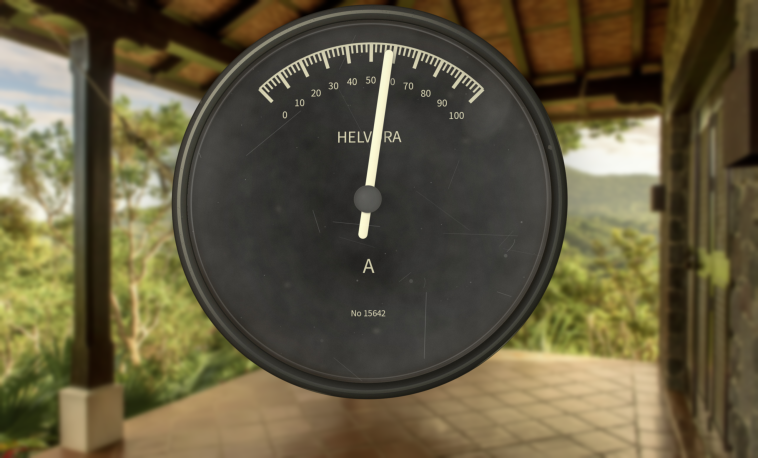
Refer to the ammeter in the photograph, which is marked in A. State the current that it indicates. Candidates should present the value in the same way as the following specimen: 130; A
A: 58; A
